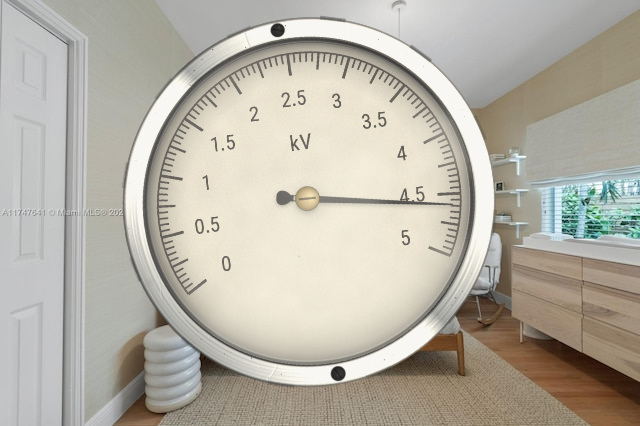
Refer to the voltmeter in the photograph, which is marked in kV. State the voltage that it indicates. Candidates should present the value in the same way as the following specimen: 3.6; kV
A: 4.6; kV
